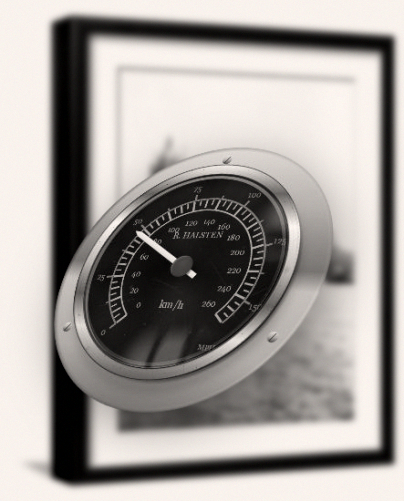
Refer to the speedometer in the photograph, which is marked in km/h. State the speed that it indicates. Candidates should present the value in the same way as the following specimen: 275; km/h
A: 75; km/h
